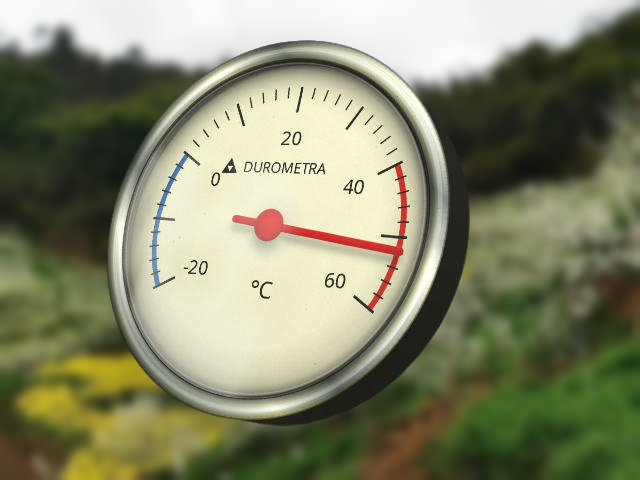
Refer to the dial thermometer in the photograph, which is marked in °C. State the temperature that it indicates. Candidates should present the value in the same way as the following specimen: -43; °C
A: 52; °C
